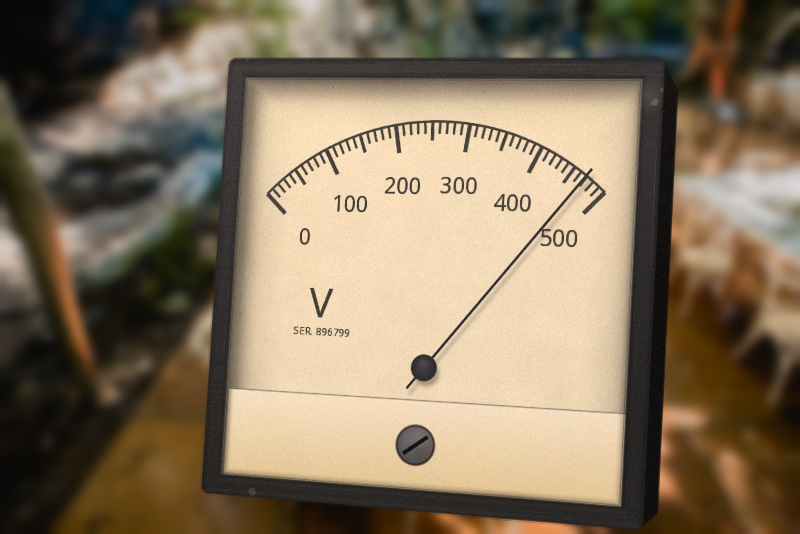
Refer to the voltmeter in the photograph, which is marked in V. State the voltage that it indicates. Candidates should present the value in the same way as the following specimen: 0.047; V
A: 470; V
